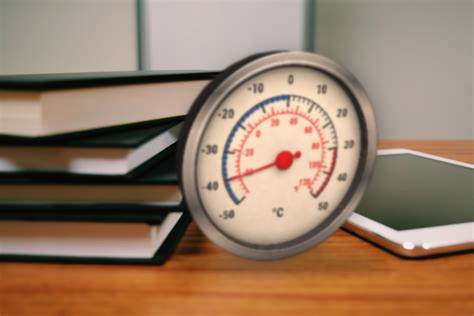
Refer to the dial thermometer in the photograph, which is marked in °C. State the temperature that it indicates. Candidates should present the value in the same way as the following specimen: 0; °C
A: -40; °C
